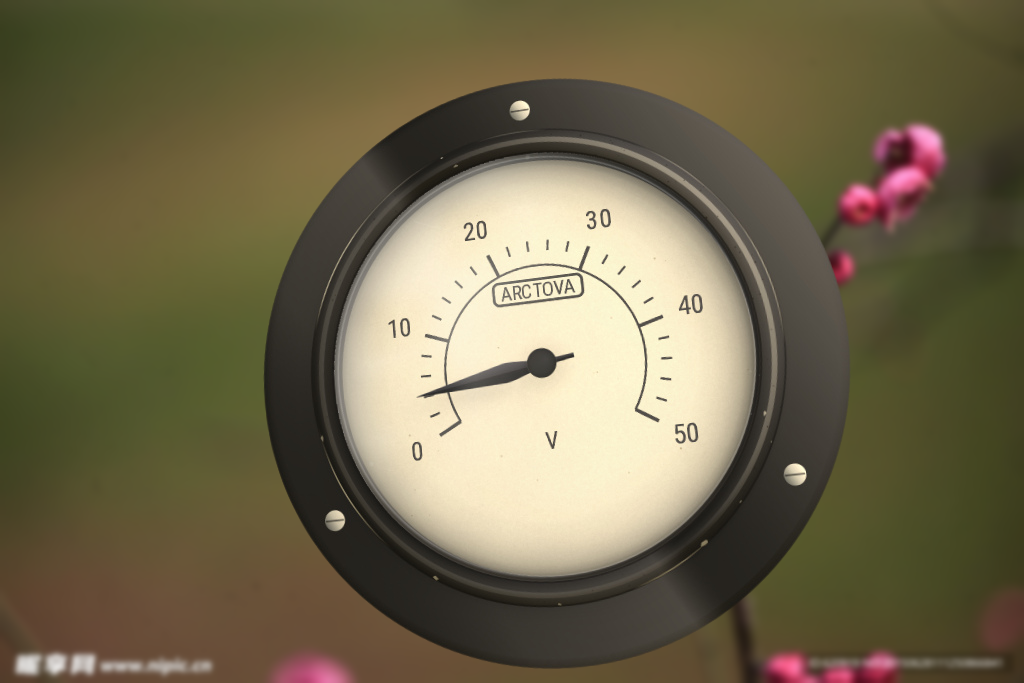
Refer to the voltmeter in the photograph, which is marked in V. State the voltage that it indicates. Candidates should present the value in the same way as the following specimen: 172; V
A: 4; V
